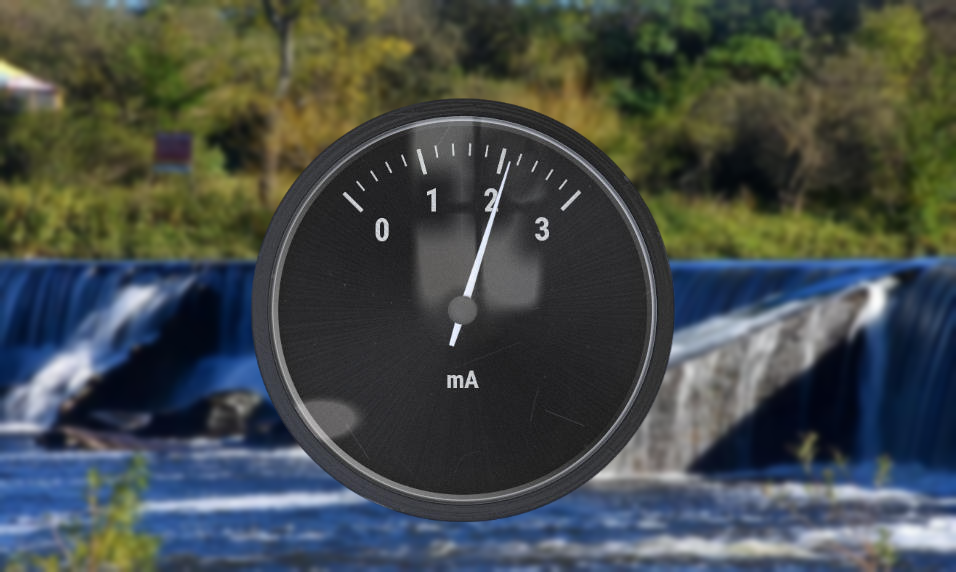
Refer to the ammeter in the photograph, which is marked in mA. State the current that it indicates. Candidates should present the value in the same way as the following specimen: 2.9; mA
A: 2.1; mA
